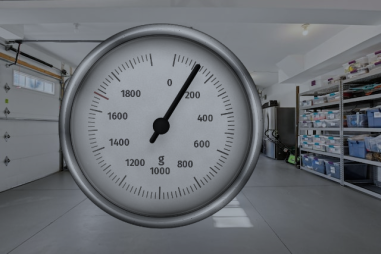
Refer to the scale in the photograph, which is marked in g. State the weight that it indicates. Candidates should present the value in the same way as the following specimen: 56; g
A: 120; g
